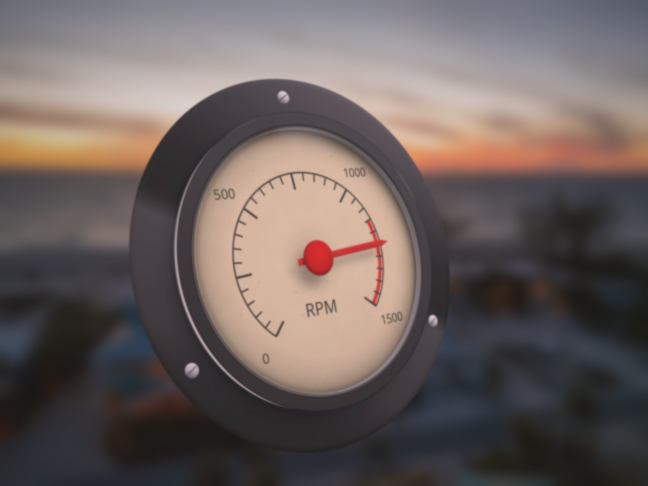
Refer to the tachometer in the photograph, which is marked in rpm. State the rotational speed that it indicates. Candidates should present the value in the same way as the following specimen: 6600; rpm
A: 1250; rpm
